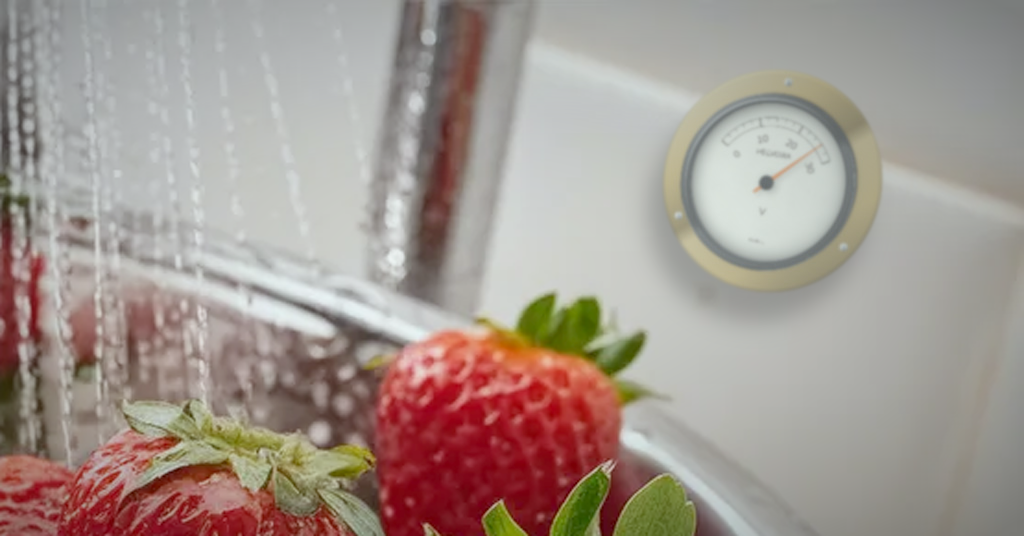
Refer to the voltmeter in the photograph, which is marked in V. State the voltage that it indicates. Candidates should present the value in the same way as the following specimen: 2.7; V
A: 26; V
